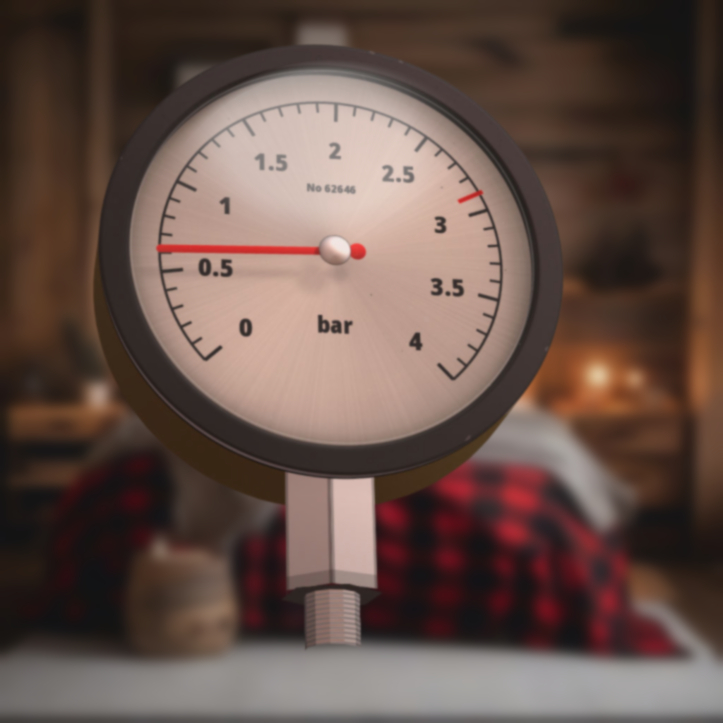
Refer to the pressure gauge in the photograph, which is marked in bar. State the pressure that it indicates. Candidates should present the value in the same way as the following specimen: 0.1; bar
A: 0.6; bar
